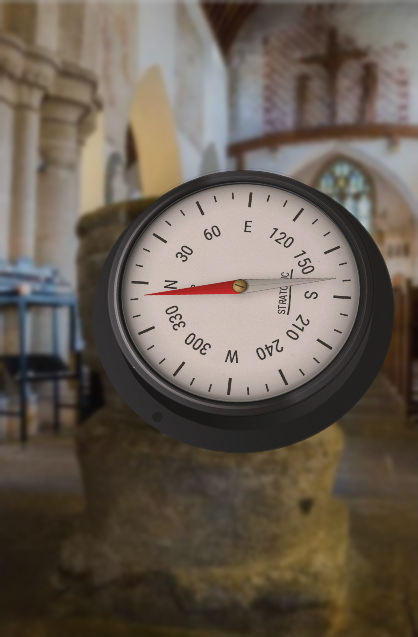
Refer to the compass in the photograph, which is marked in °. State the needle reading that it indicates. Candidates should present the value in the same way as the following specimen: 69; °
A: 350; °
